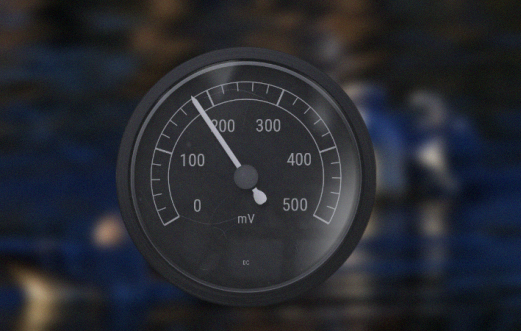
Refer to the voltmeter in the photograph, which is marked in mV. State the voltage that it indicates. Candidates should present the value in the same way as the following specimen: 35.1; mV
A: 180; mV
